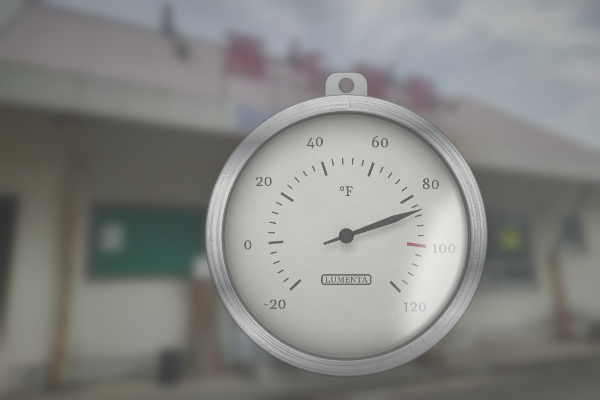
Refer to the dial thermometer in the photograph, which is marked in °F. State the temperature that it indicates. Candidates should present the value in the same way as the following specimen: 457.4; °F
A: 86; °F
